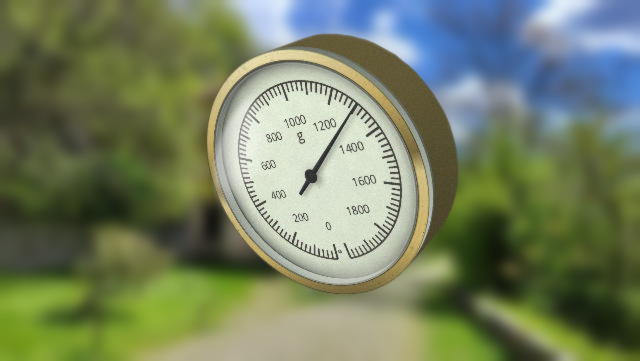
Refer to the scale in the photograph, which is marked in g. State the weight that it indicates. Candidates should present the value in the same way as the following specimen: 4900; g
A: 1300; g
